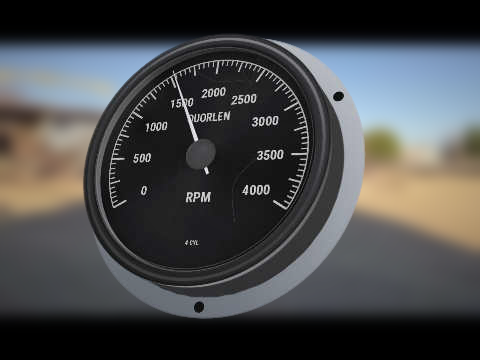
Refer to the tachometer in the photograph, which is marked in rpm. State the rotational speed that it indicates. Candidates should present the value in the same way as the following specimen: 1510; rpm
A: 1550; rpm
